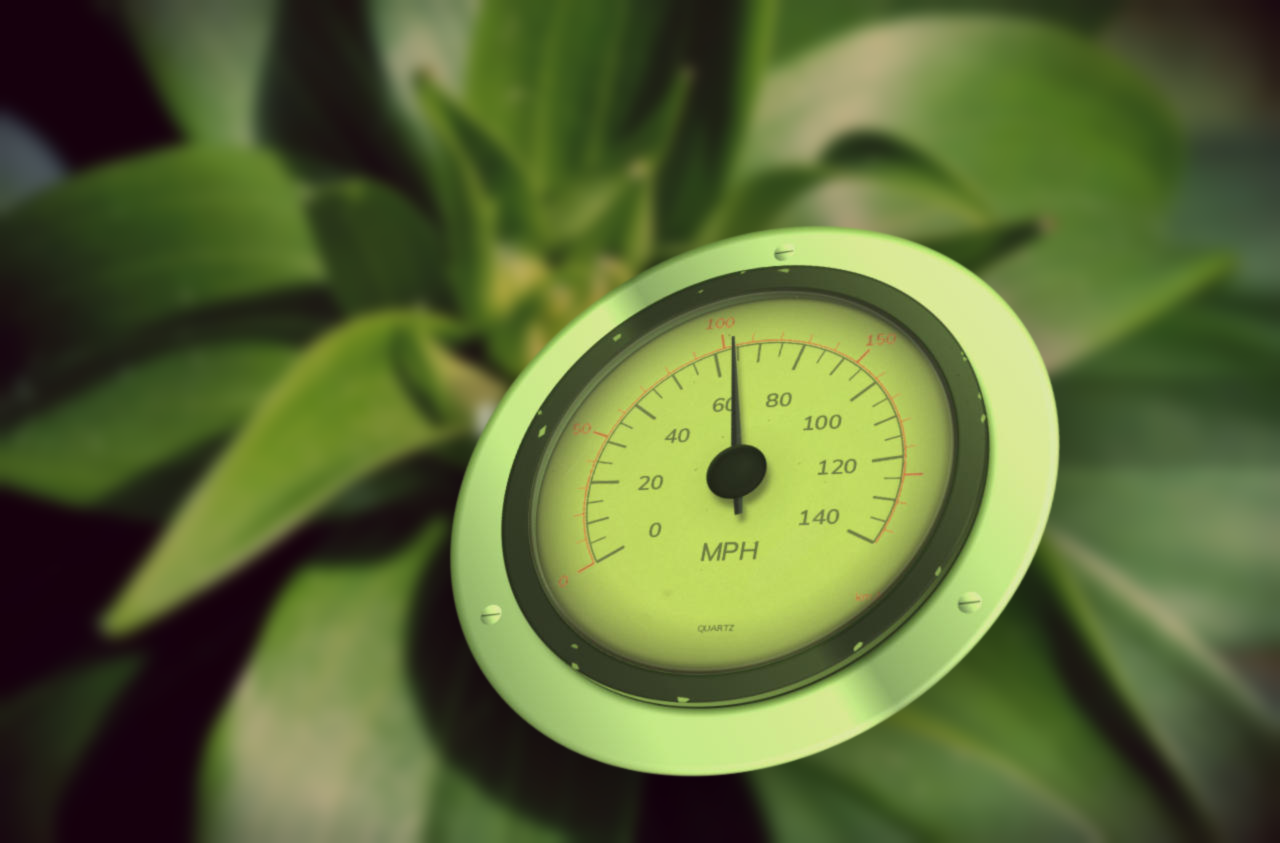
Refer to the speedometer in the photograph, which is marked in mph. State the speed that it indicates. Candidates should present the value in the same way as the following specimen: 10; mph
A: 65; mph
